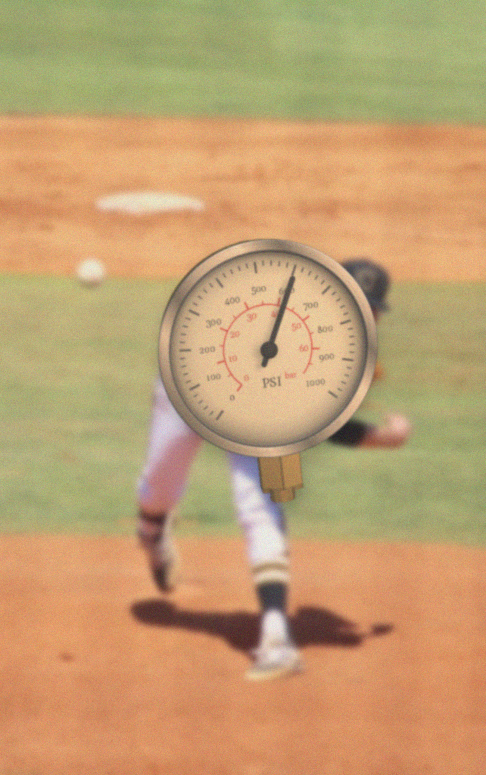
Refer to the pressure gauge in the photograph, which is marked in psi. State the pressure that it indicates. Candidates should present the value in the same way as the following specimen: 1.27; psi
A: 600; psi
